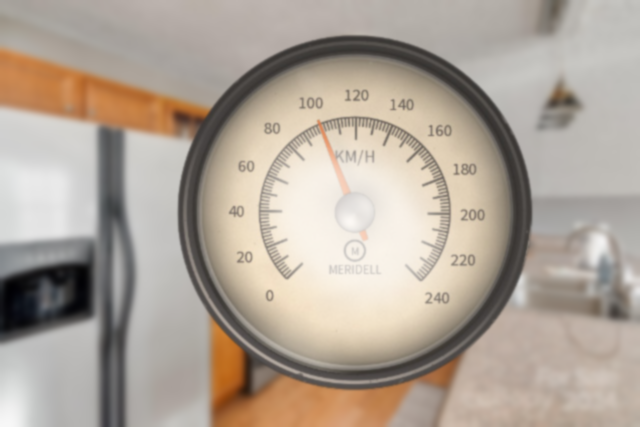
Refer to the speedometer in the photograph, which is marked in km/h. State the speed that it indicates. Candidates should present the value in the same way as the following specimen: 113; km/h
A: 100; km/h
